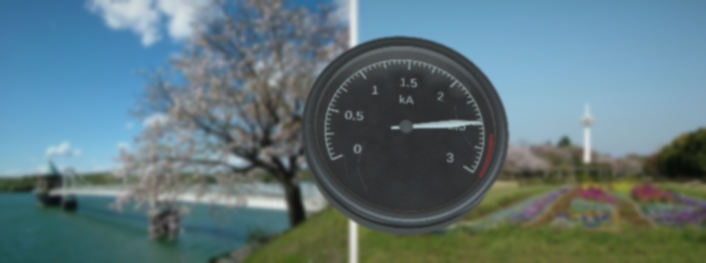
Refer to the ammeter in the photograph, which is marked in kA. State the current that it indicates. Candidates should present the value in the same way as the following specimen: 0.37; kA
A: 2.5; kA
